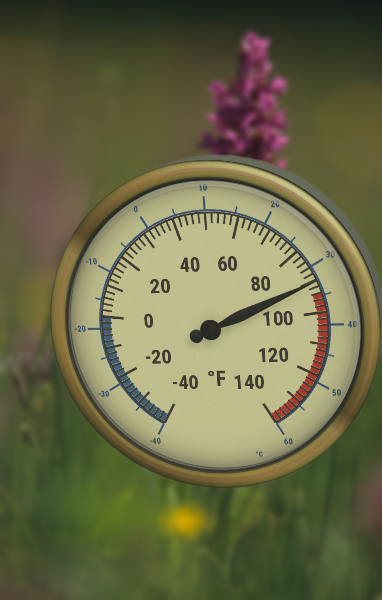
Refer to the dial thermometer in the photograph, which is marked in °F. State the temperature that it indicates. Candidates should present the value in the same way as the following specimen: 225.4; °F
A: 90; °F
